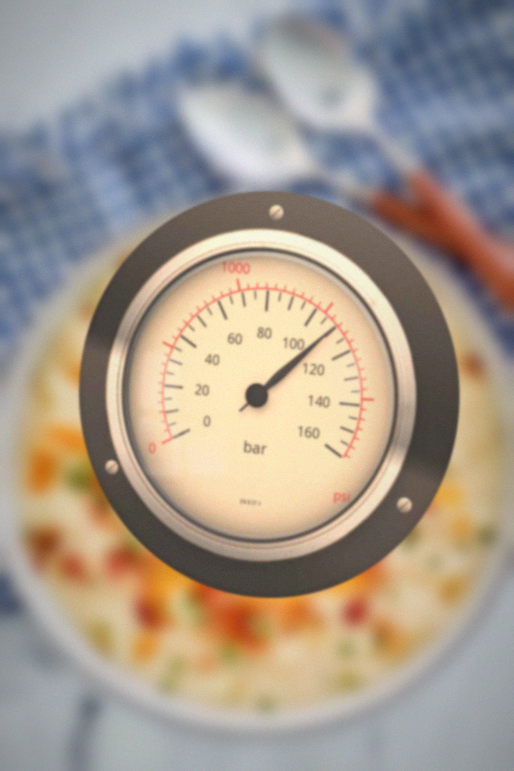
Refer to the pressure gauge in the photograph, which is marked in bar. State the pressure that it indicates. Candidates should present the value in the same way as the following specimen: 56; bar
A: 110; bar
